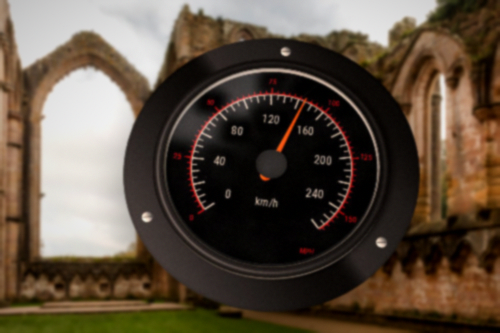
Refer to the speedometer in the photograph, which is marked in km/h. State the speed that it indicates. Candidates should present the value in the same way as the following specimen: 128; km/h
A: 145; km/h
